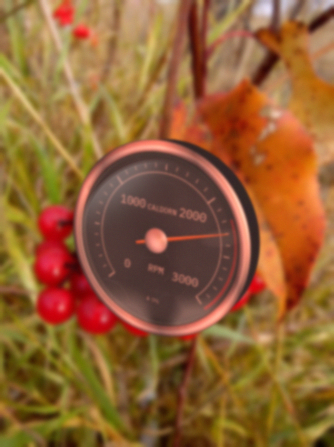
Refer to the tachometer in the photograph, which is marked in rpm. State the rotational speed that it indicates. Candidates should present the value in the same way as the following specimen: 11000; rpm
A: 2300; rpm
